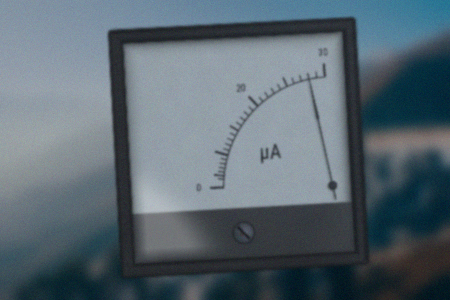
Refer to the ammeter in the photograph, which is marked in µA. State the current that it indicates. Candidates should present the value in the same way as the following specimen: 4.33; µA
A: 28; µA
